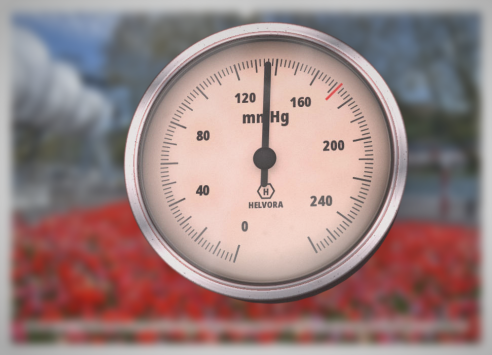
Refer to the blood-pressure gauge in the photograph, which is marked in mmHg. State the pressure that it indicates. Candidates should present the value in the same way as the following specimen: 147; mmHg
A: 136; mmHg
